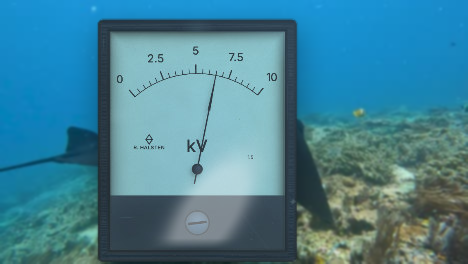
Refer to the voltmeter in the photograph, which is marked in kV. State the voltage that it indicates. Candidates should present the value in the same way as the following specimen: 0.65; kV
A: 6.5; kV
